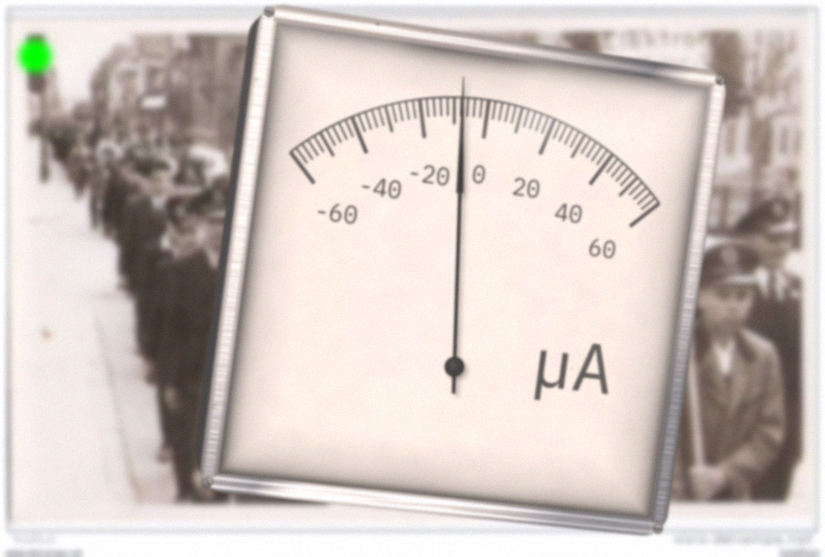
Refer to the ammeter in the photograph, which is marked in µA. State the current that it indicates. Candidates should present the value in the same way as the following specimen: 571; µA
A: -8; µA
